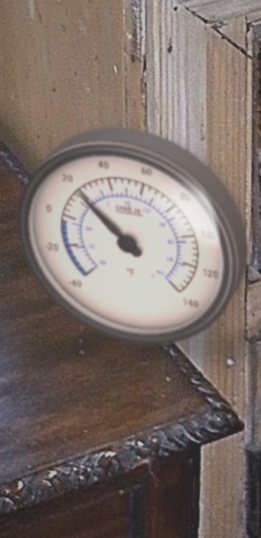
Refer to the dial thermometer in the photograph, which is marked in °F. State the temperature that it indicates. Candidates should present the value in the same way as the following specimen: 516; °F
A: 20; °F
